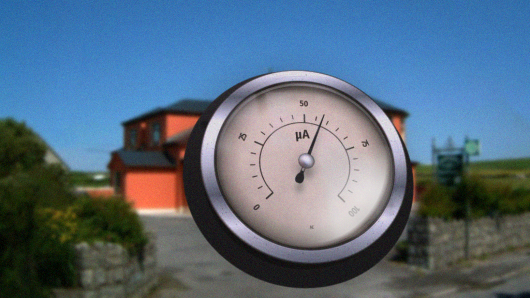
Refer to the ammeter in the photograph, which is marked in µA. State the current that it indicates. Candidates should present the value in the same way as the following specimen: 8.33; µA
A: 57.5; µA
